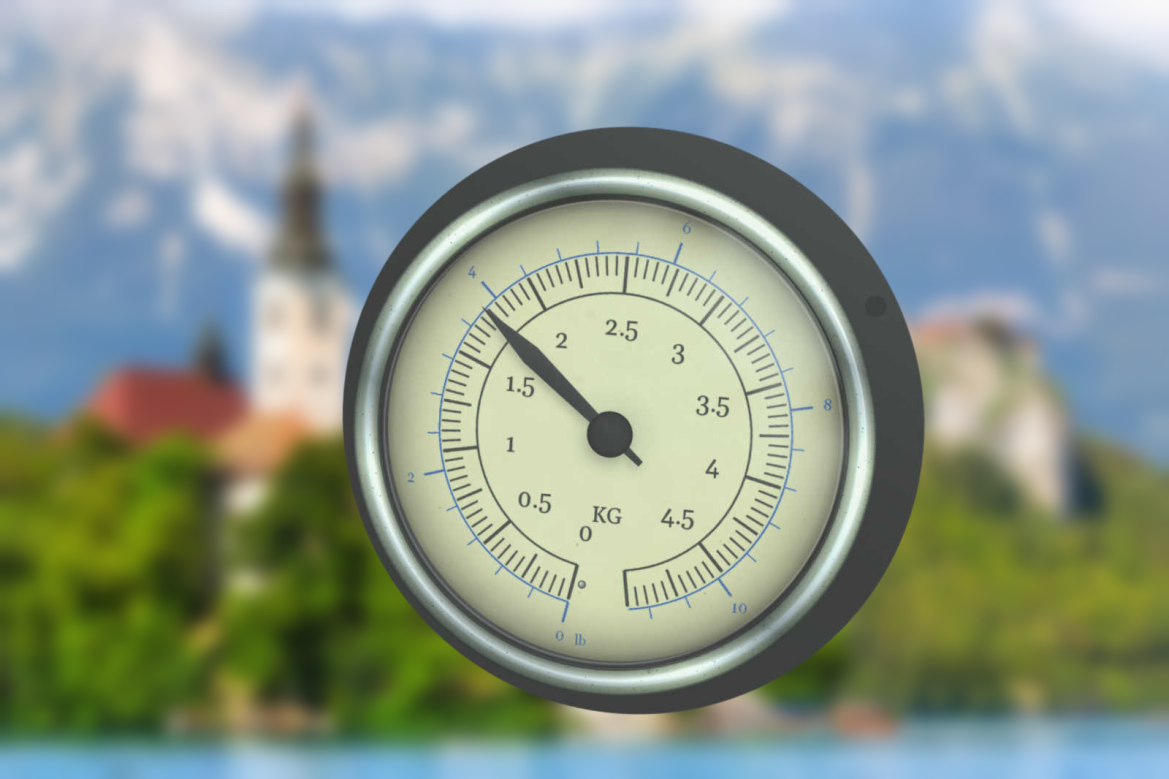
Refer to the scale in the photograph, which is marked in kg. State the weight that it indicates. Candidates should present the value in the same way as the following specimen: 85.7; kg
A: 1.75; kg
